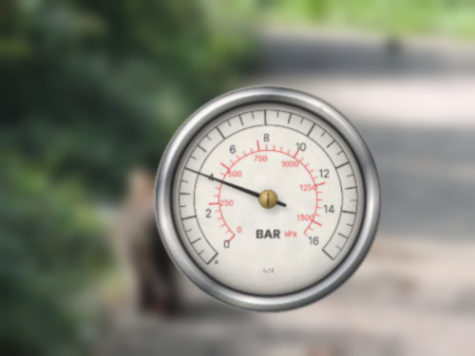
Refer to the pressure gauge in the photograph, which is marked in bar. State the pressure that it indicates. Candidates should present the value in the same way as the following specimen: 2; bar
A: 4; bar
